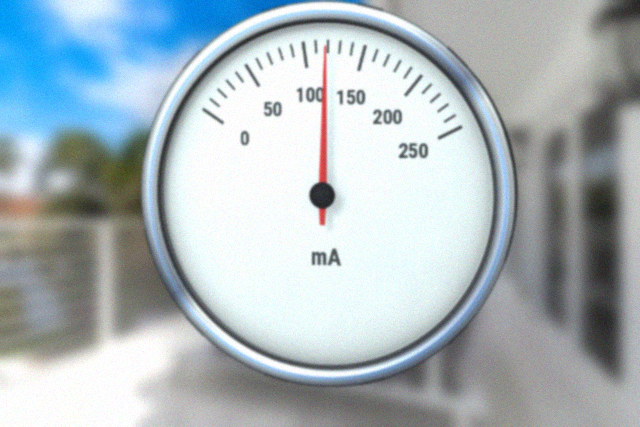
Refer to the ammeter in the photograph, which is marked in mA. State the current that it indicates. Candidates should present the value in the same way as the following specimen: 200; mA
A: 120; mA
